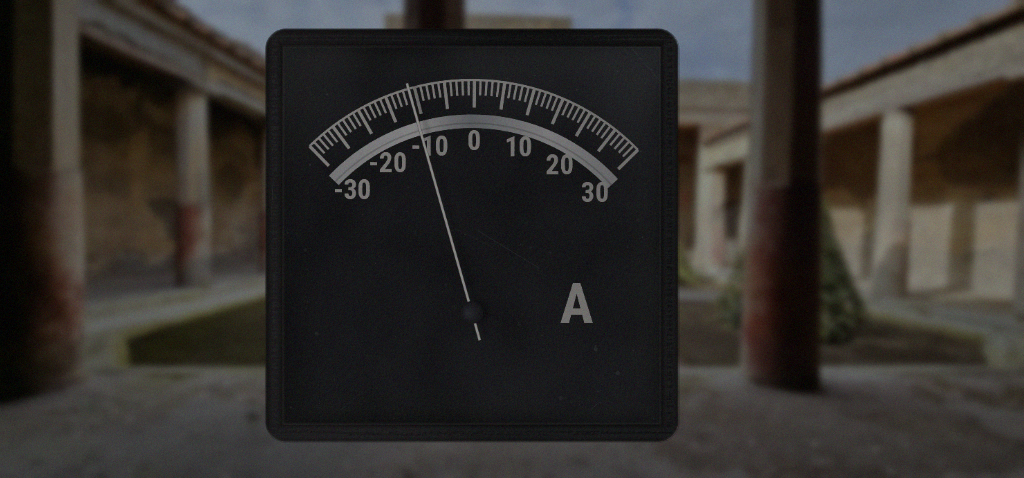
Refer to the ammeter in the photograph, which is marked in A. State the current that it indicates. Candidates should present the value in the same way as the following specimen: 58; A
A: -11; A
